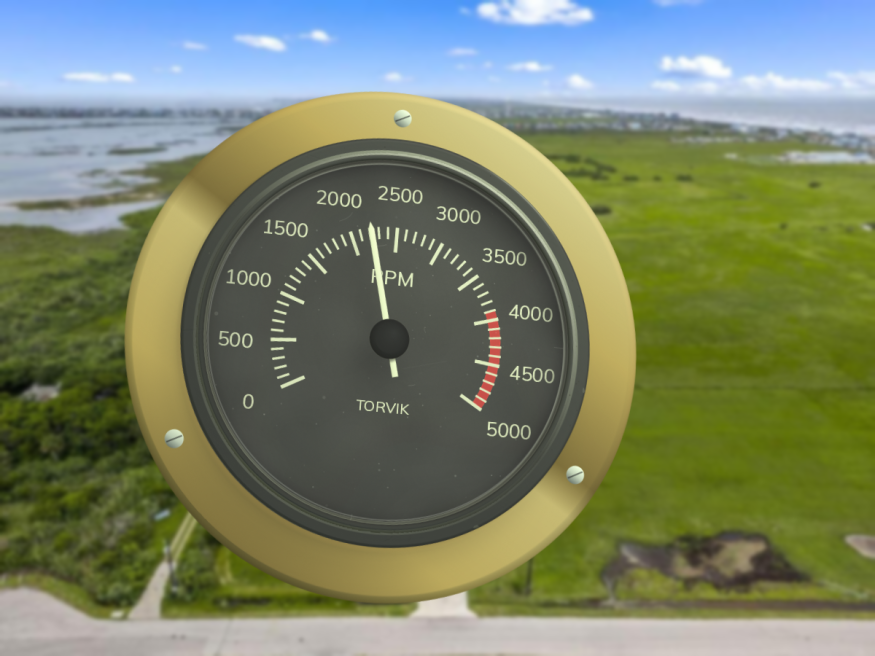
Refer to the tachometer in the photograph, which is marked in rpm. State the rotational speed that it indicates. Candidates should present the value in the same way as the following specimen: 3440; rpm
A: 2200; rpm
